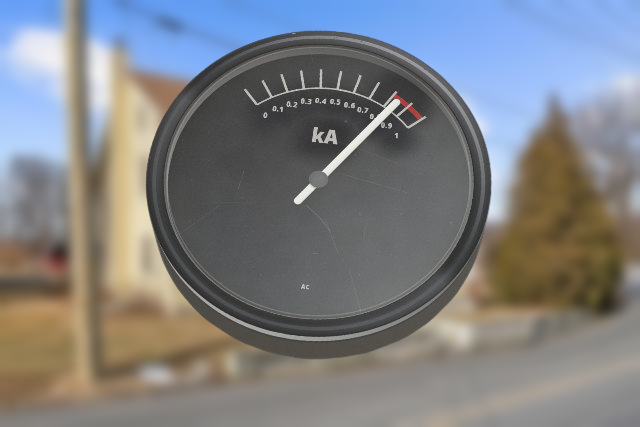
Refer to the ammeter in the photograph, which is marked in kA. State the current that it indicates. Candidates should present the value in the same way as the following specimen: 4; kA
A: 0.85; kA
